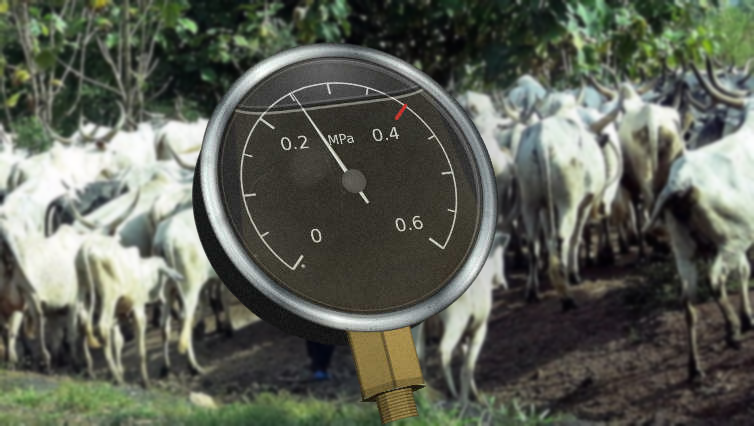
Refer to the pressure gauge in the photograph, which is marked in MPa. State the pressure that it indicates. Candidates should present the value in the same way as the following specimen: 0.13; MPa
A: 0.25; MPa
